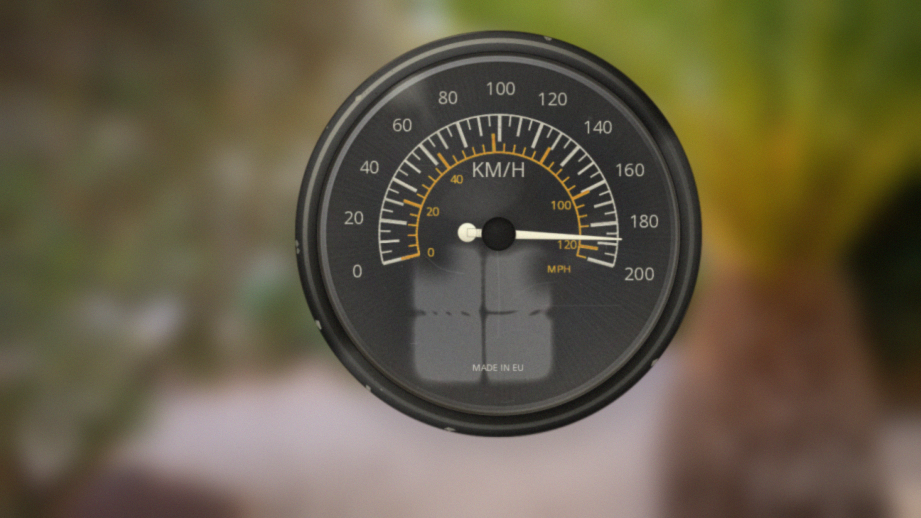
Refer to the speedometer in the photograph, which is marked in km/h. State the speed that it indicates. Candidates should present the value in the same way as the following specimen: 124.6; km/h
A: 187.5; km/h
